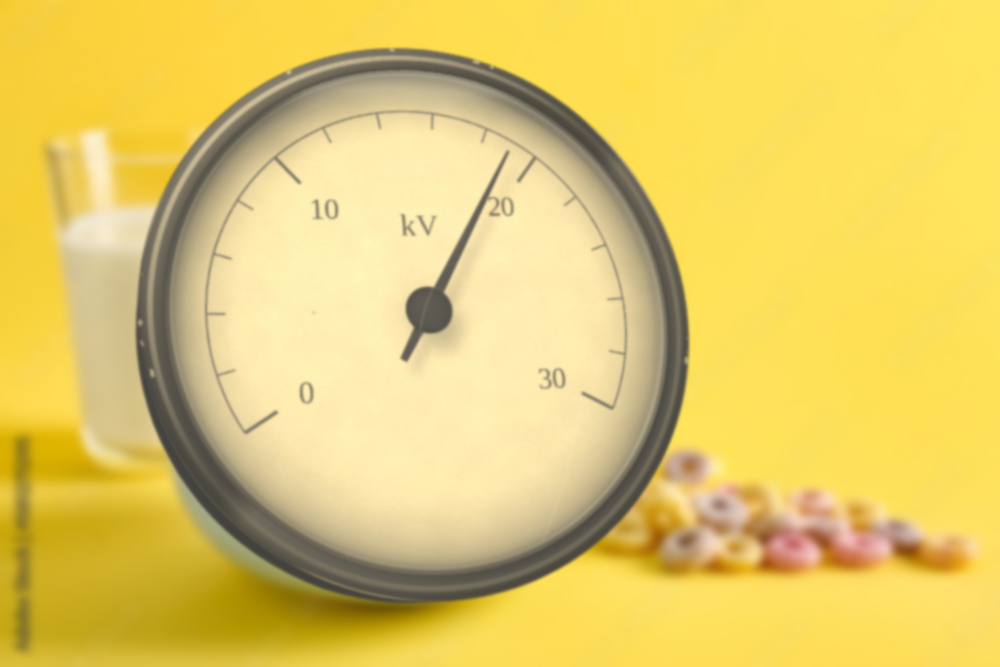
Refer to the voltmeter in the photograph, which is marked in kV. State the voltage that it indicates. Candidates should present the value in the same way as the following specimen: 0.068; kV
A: 19; kV
